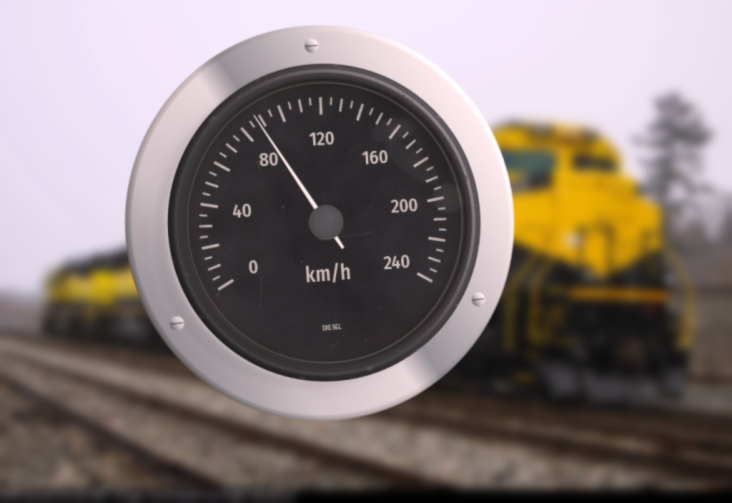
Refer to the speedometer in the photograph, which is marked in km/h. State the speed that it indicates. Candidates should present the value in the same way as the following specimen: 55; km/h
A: 87.5; km/h
